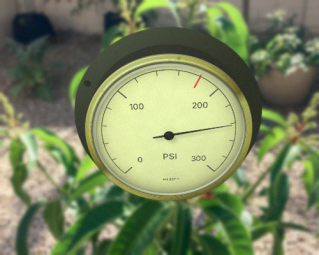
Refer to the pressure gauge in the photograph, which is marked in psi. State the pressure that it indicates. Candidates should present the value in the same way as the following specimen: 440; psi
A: 240; psi
